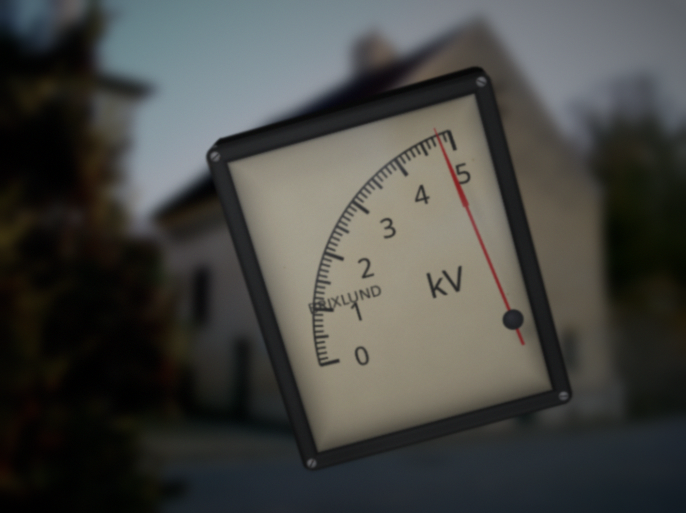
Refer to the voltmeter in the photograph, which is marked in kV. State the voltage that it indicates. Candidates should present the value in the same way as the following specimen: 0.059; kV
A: 4.8; kV
